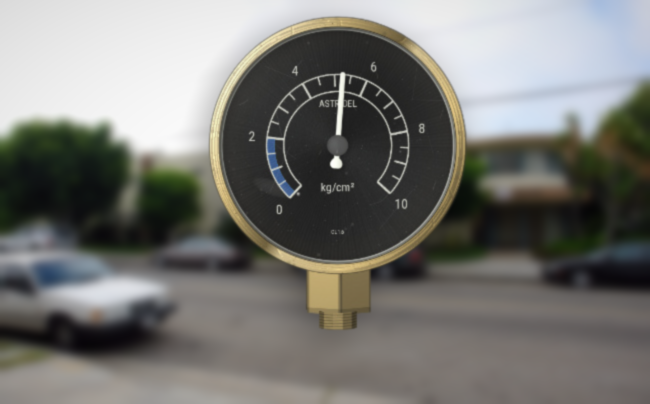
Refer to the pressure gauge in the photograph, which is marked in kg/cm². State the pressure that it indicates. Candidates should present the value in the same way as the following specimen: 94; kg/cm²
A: 5.25; kg/cm²
